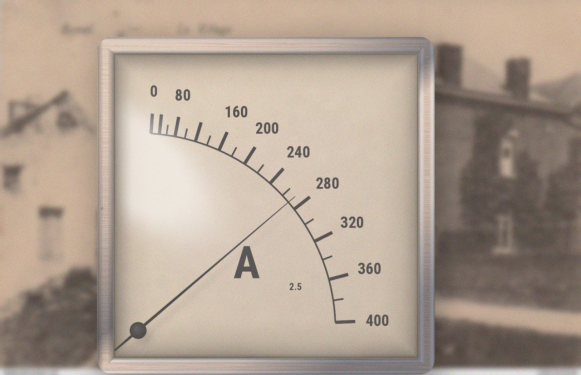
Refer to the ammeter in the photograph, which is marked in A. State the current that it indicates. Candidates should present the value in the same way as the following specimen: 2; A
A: 270; A
